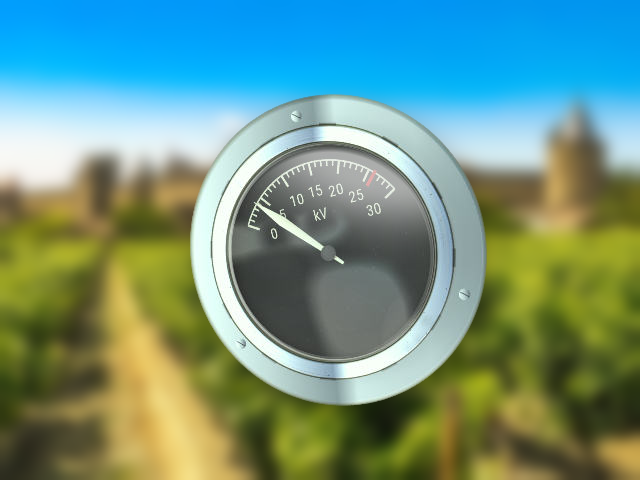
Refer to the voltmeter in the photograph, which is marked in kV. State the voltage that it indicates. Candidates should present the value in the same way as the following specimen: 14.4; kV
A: 4; kV
